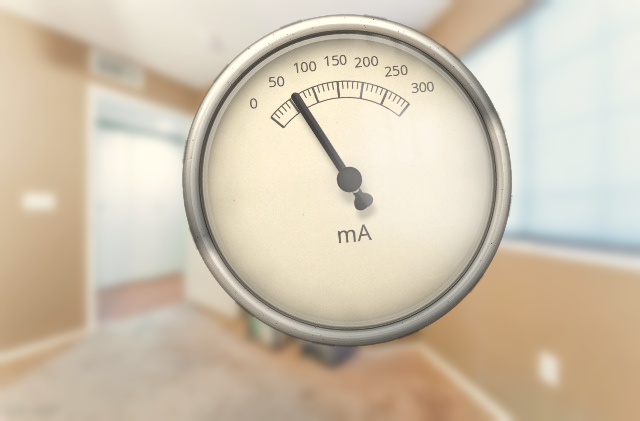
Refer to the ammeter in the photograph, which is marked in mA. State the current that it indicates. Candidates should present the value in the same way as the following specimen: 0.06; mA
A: 60; mA
